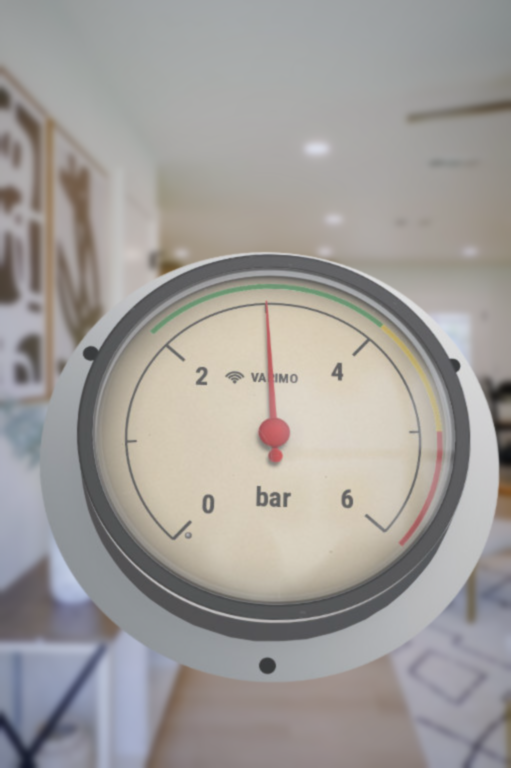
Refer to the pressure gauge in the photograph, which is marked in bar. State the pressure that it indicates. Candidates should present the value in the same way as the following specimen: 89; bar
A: 3; bar
